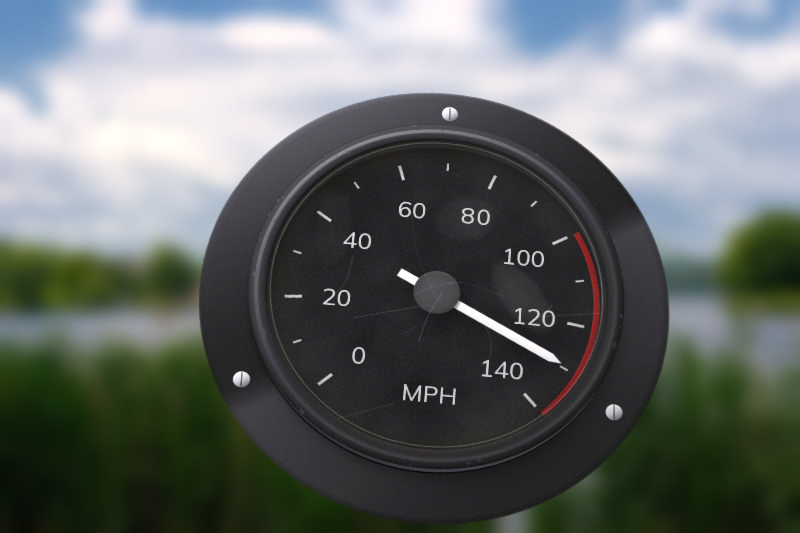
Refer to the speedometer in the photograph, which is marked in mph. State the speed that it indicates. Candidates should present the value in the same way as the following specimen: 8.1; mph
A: 130; mph
